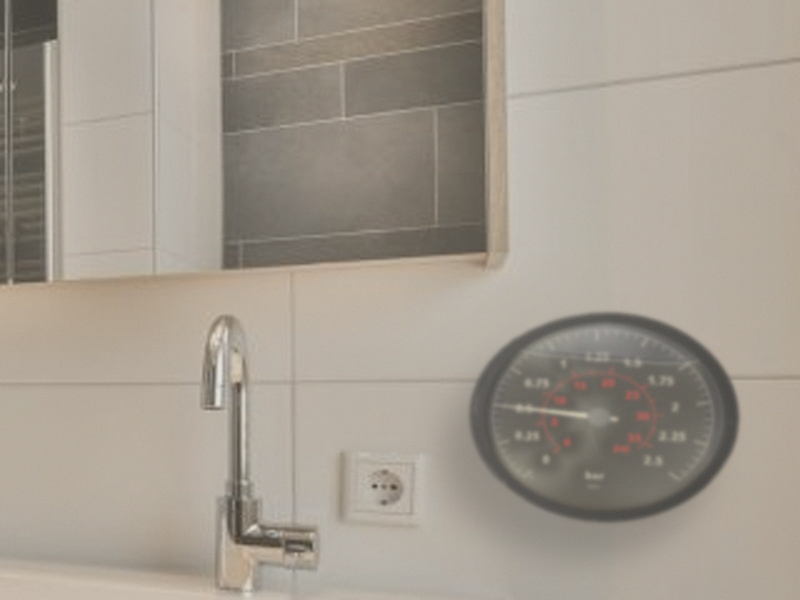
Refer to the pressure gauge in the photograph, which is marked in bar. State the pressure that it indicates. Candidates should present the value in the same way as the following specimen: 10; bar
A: 0.5; bar
